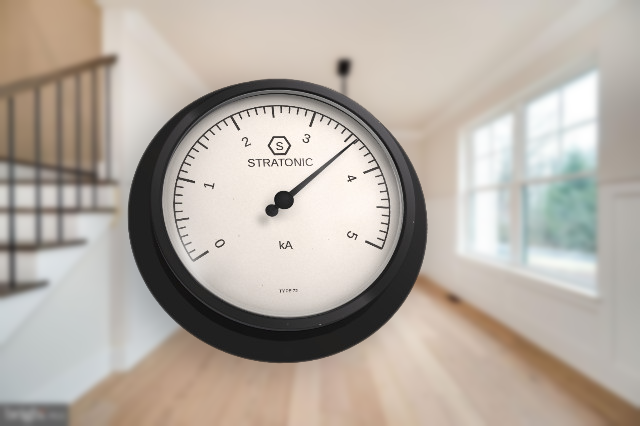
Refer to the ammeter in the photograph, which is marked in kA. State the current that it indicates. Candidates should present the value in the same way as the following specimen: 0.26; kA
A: 3.6; kA
